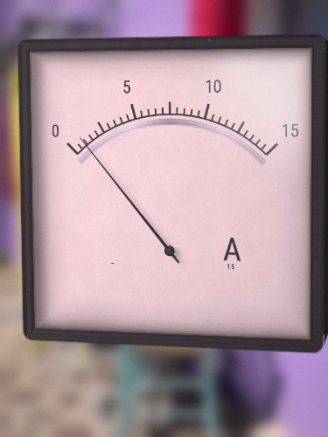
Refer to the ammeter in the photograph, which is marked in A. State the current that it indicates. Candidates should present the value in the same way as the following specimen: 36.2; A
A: 1; A
